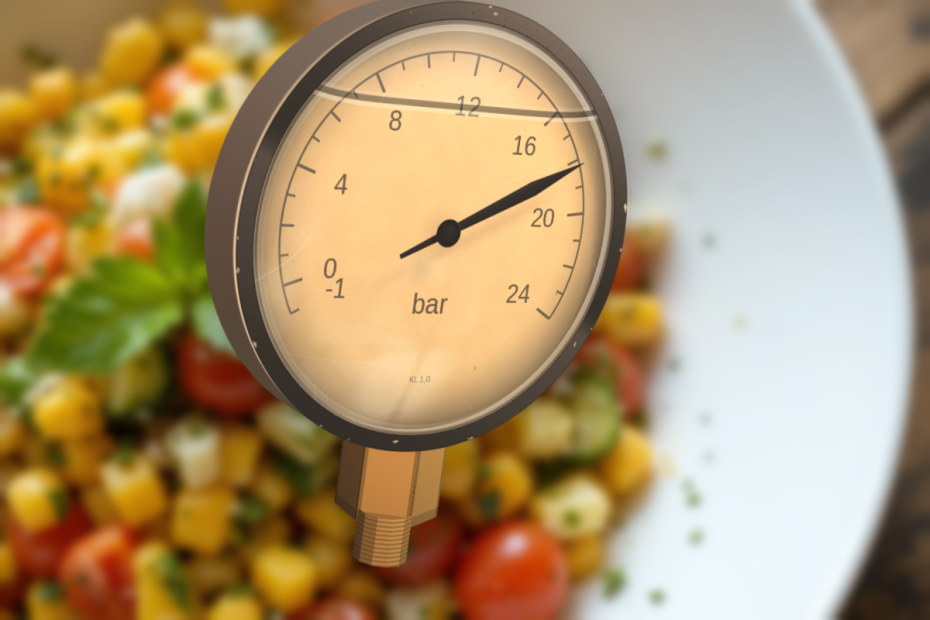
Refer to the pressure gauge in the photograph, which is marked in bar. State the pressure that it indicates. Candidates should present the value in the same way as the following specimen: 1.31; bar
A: 18; bar
